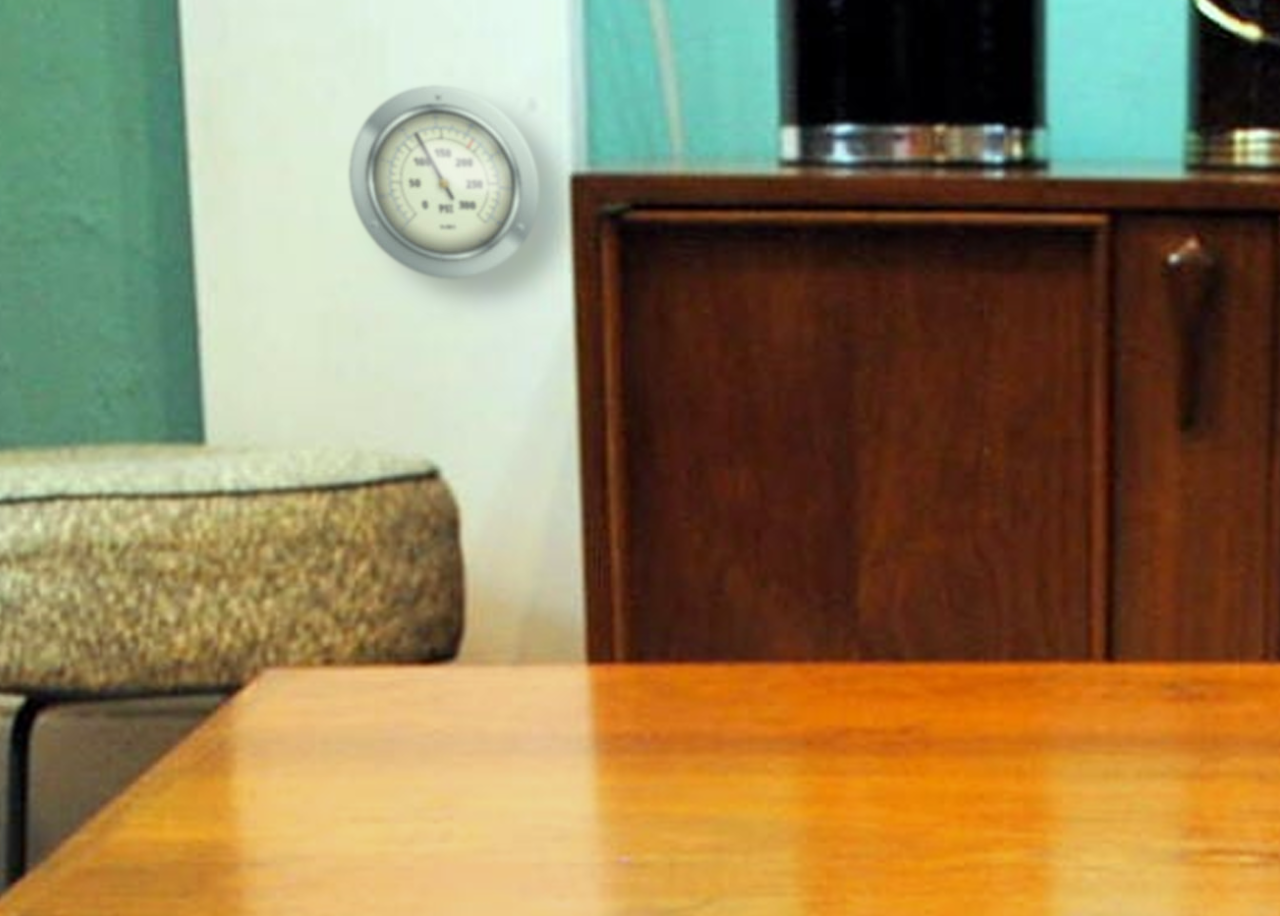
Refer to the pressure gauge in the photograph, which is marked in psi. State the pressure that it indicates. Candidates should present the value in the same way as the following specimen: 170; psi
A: 120; psi
